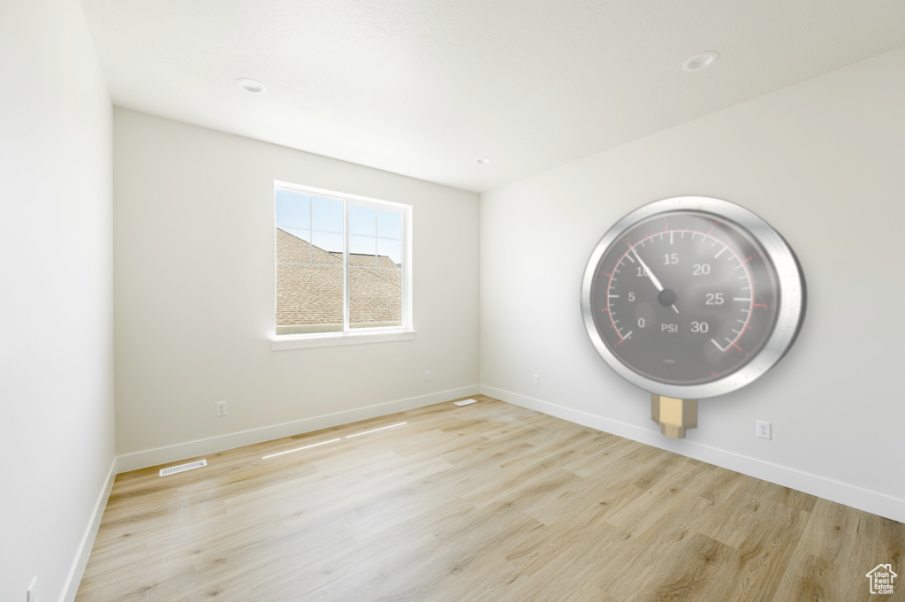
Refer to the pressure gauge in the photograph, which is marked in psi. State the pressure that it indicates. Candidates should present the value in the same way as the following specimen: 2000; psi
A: 11; psi
